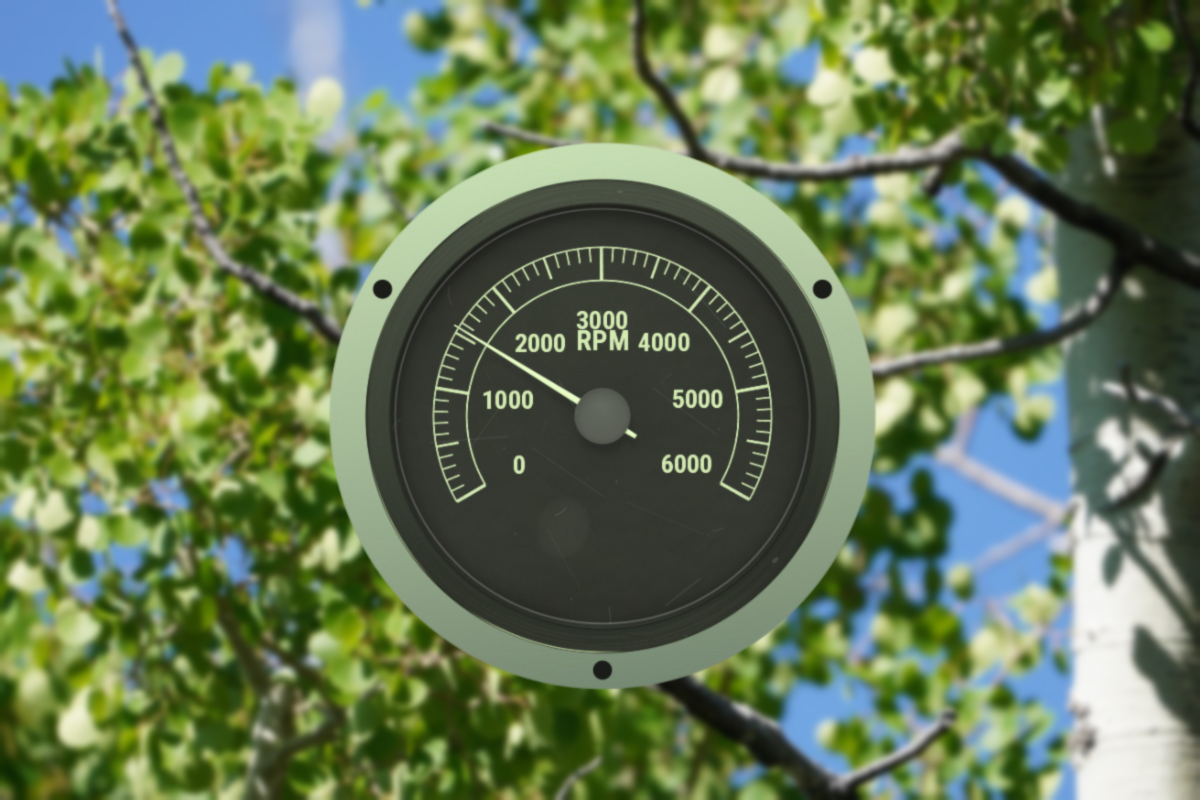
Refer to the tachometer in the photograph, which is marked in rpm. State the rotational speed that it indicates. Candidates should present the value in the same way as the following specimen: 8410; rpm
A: 1550; rpm
